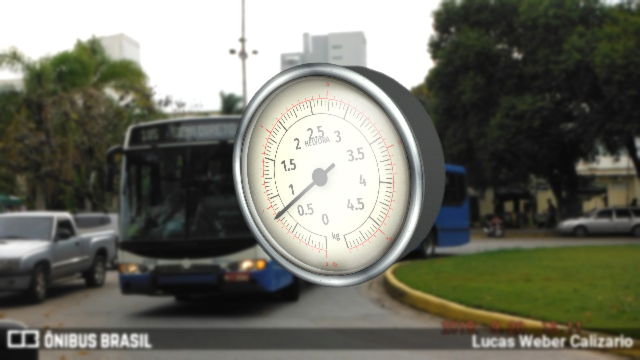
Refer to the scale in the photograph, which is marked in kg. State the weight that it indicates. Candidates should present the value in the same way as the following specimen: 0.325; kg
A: 0.75; kg
